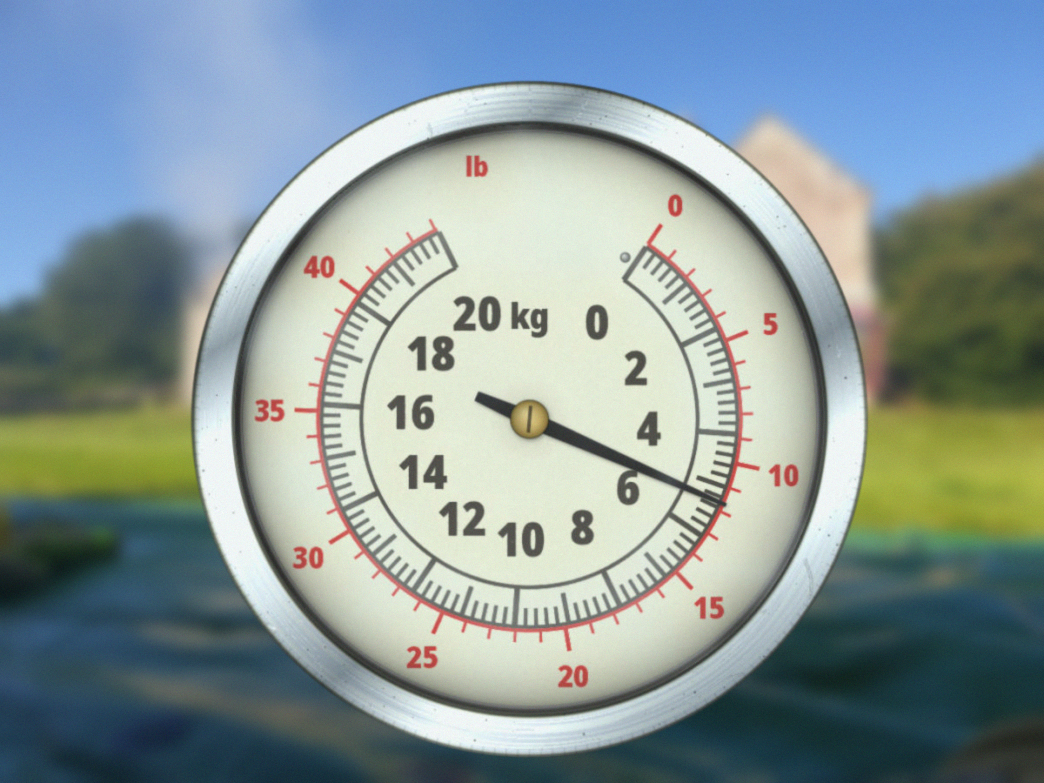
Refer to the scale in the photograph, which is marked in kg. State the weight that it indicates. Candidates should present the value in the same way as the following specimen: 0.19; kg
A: 5.3; kg
